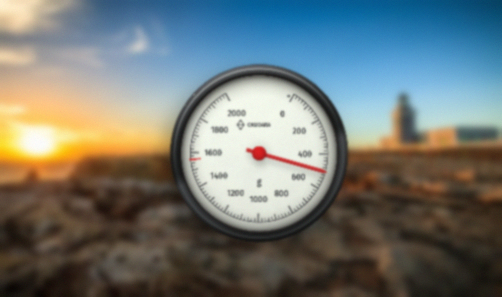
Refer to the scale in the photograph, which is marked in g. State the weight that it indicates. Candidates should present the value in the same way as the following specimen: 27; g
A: 500; g
